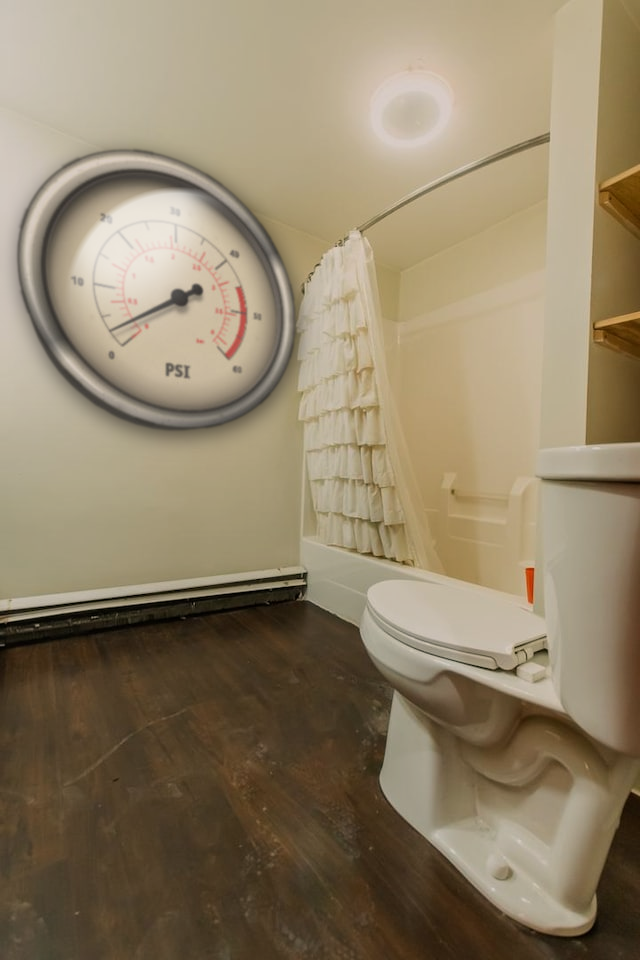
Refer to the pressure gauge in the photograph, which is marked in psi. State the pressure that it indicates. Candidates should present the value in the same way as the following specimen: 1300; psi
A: 2.5; psi
